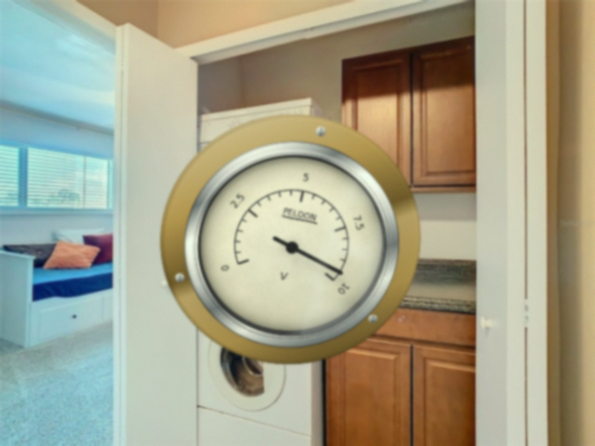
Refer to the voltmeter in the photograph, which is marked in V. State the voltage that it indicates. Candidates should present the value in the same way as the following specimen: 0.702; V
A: 9.5; V
